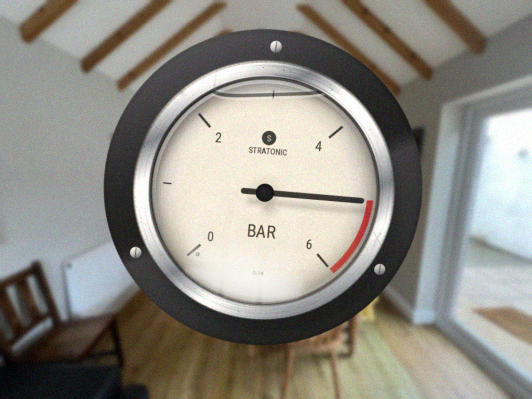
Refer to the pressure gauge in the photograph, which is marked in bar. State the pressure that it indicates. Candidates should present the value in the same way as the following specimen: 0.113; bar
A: 5; bar
